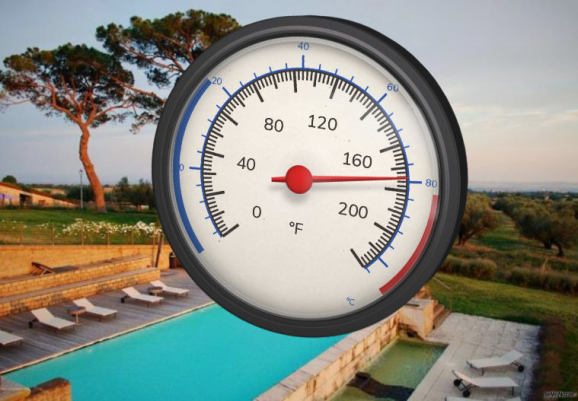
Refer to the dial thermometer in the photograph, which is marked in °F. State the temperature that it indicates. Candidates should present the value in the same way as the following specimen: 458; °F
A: 174; °F
